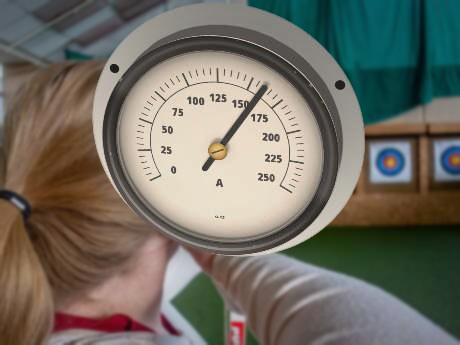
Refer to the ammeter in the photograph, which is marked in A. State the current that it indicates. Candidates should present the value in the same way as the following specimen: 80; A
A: 160; A
